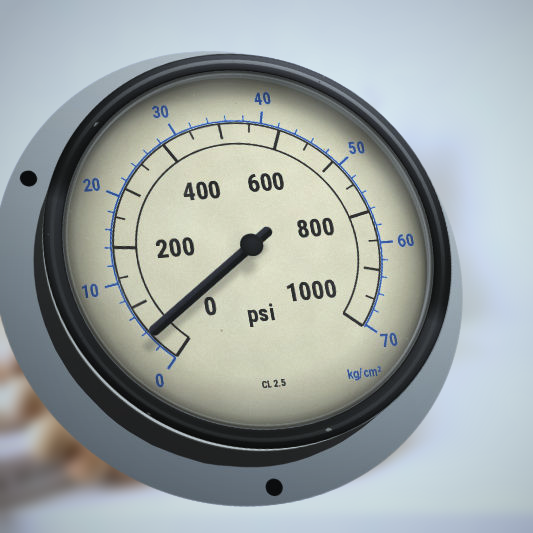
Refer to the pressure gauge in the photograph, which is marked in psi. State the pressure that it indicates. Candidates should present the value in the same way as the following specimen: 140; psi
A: 50; psi
